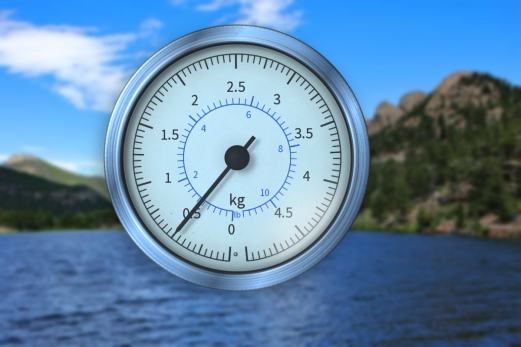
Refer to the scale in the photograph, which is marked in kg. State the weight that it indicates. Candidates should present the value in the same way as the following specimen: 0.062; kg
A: 0.5; kg
